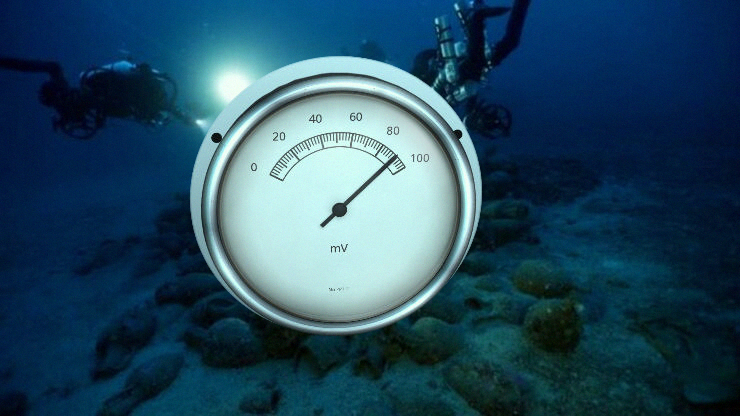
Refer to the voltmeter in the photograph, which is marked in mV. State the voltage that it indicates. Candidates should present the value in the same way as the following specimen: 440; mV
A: 90; mV
